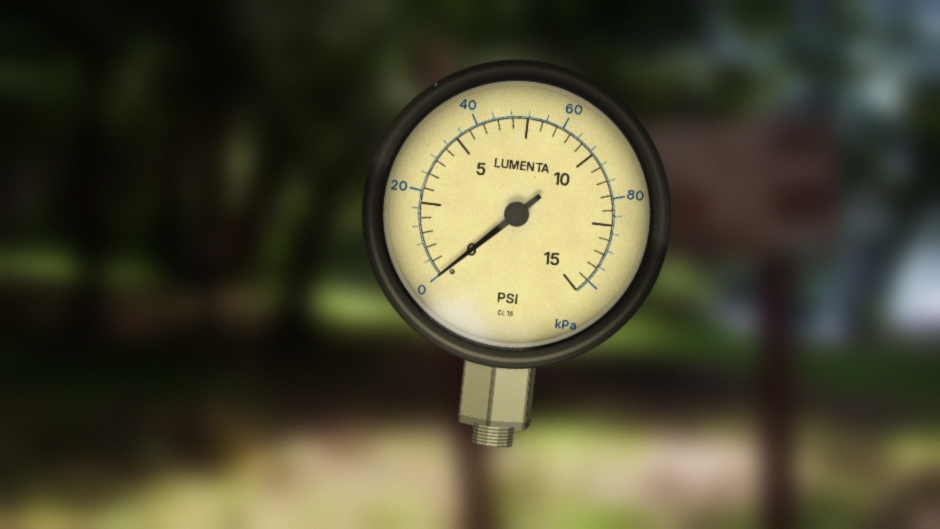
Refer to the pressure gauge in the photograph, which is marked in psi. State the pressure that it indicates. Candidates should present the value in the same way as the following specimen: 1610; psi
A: 0; psi
